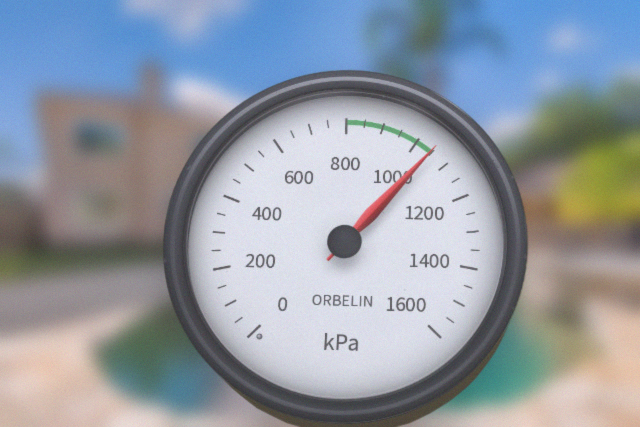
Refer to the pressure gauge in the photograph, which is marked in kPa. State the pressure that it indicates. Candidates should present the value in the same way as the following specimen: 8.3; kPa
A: 1050; kPa
